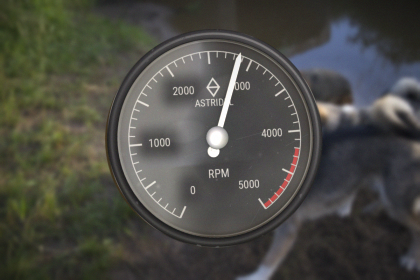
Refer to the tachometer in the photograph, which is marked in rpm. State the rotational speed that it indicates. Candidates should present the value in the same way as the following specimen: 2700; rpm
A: 2850; rpm
